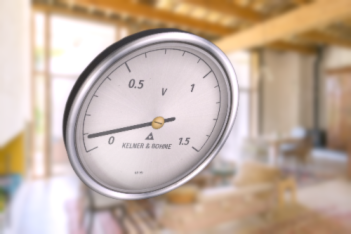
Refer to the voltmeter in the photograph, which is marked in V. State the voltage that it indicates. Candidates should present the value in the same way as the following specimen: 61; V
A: 0.1; V
